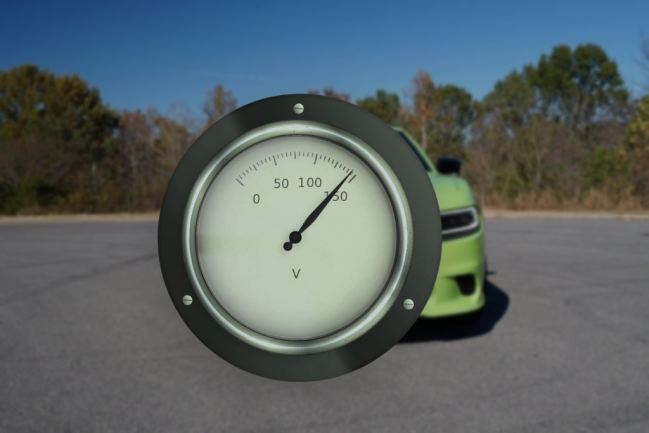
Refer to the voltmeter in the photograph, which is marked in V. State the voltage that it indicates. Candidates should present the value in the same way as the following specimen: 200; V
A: 145; V
